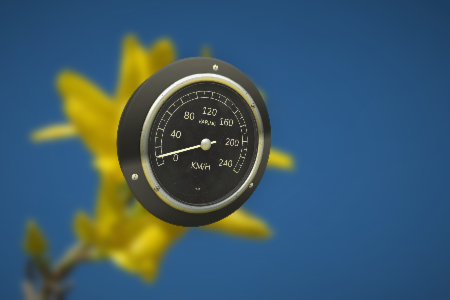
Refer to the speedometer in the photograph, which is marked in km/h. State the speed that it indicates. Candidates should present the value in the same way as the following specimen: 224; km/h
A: 10; km/h
